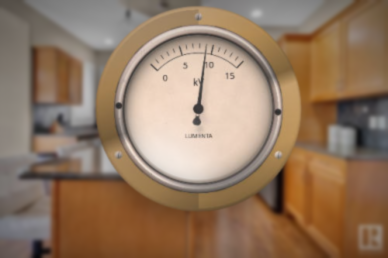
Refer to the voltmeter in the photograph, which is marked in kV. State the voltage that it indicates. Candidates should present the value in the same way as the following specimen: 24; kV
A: 9; kV
